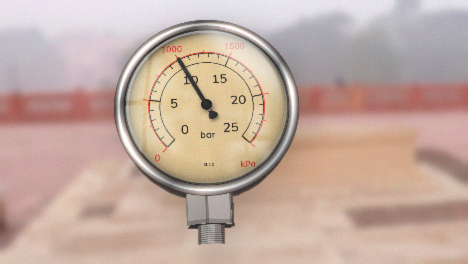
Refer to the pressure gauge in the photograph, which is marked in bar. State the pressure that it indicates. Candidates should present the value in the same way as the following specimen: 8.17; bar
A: 10; bar
